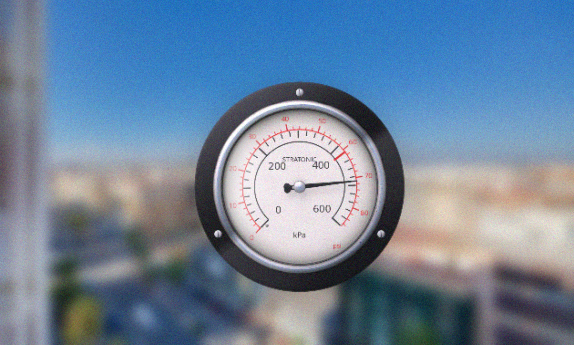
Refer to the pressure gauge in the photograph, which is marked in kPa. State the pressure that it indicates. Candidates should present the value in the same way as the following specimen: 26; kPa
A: 490; kPa
